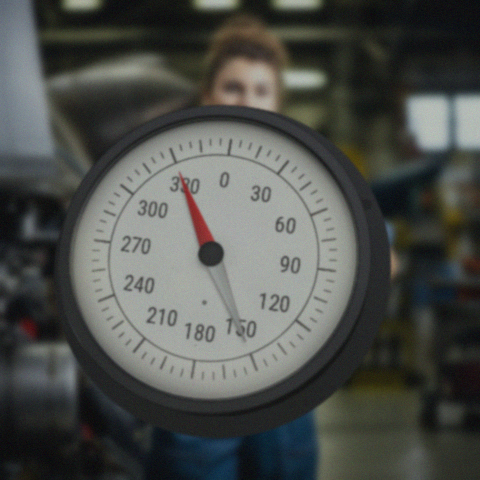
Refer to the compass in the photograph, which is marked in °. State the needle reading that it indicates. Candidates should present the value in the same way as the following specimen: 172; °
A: 330; °
